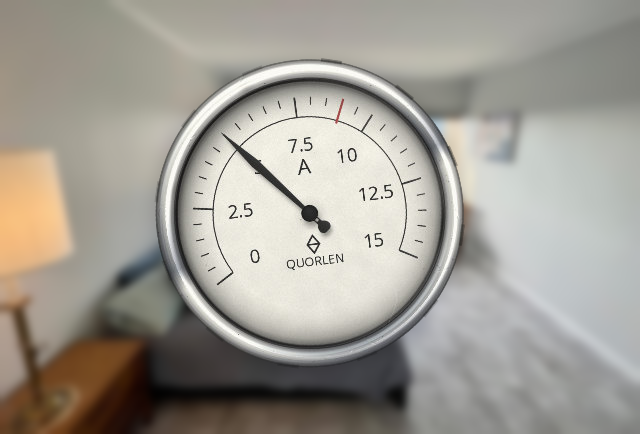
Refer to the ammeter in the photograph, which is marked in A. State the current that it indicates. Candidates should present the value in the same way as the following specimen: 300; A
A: 5; A
